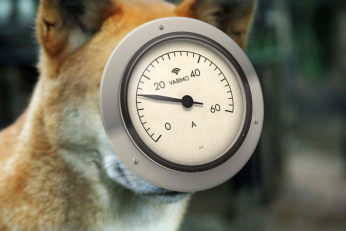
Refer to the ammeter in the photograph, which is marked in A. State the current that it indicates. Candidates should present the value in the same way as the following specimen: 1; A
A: 14; A
